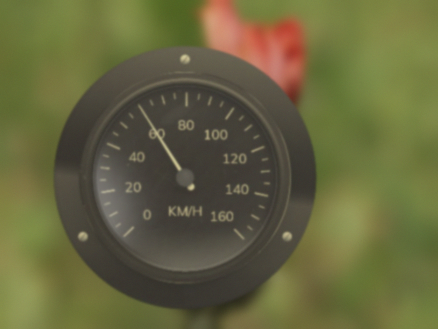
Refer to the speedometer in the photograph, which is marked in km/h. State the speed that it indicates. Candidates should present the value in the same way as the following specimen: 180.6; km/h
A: 60; km/h
